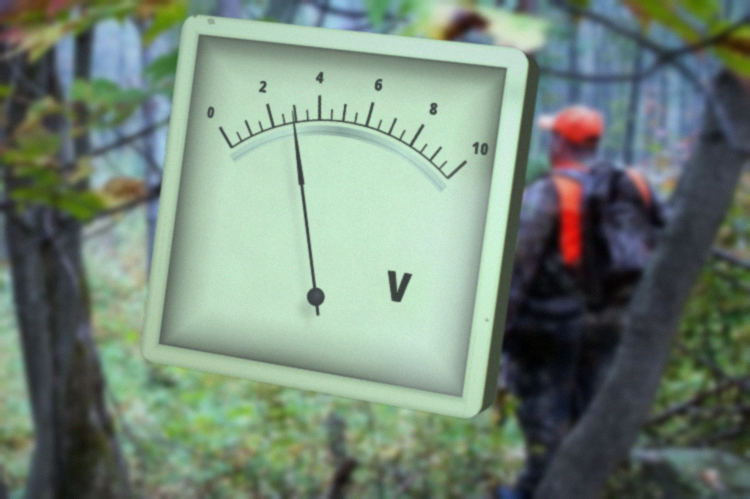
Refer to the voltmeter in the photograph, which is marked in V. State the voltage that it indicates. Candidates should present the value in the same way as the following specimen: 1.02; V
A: 3; V
